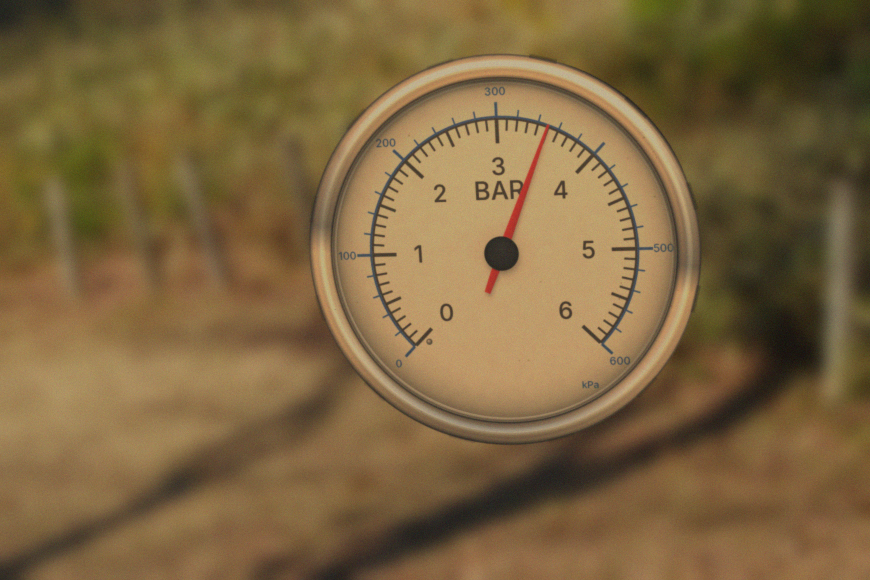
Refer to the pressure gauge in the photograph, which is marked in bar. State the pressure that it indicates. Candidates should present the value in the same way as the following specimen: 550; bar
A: 3.5; bar
